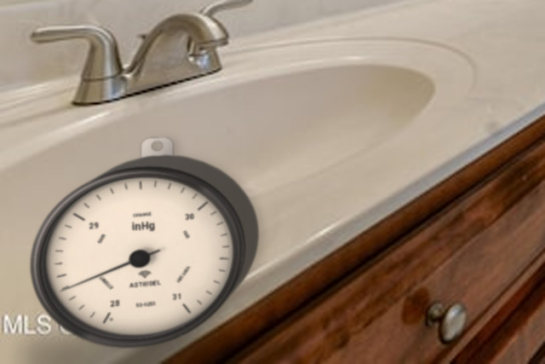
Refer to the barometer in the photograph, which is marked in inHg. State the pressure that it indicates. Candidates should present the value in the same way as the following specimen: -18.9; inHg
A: 28.4; inHg
